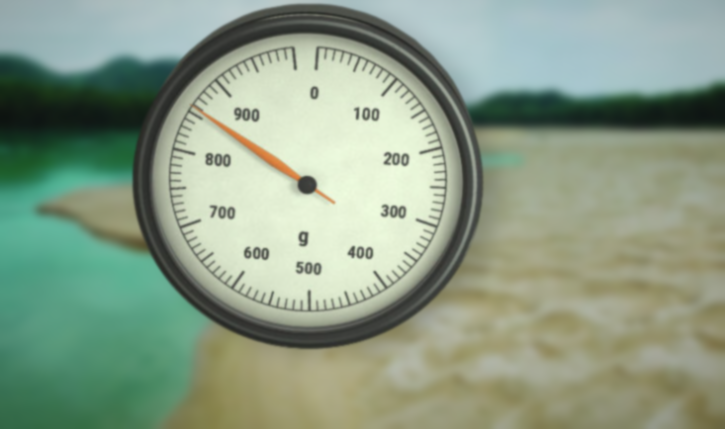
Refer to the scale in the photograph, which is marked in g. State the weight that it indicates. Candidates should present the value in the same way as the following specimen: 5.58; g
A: 860; g
